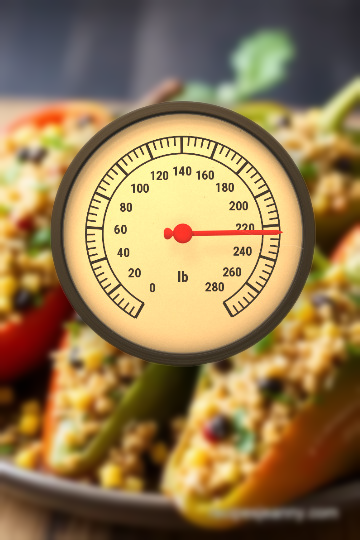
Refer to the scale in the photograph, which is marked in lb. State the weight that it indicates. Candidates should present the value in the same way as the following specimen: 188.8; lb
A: 224; lb
